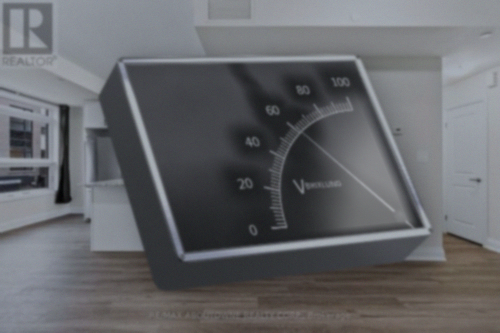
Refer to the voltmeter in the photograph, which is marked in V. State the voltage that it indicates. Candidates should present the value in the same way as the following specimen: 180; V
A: 60; V
